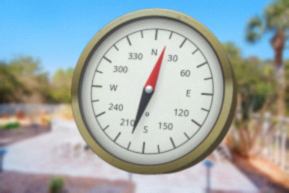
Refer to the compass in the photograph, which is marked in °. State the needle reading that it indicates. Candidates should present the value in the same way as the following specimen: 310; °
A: 15; °
